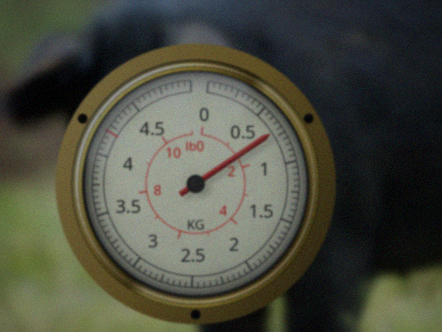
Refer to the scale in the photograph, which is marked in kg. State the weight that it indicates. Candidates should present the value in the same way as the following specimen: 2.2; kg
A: 0.7; kg
